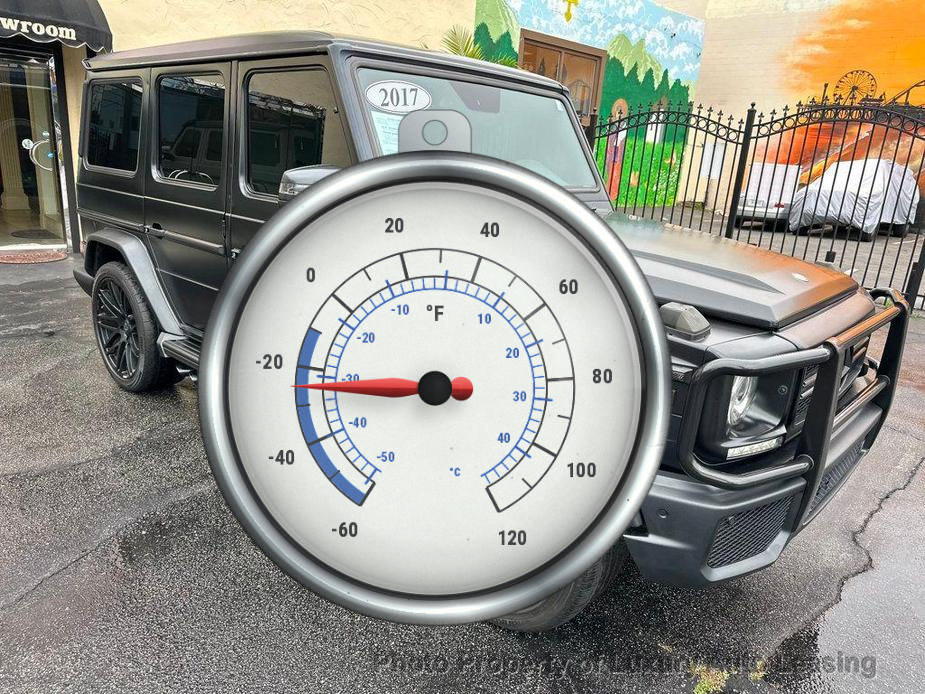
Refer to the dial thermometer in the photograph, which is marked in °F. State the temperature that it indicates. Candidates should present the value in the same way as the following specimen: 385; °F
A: -25; °F
